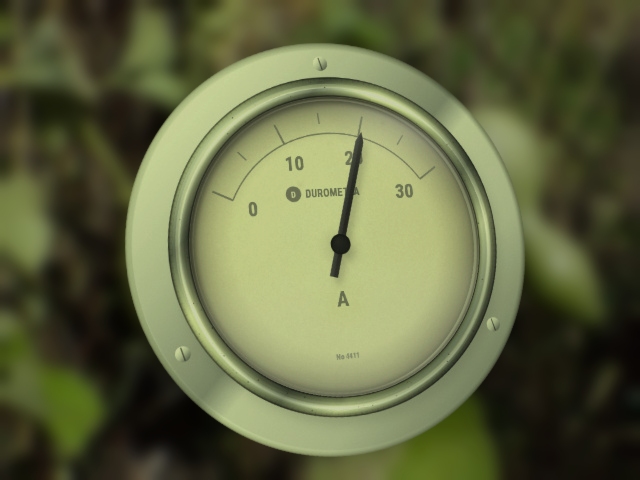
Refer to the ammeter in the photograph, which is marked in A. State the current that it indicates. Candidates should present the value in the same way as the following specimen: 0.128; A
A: 20; A
